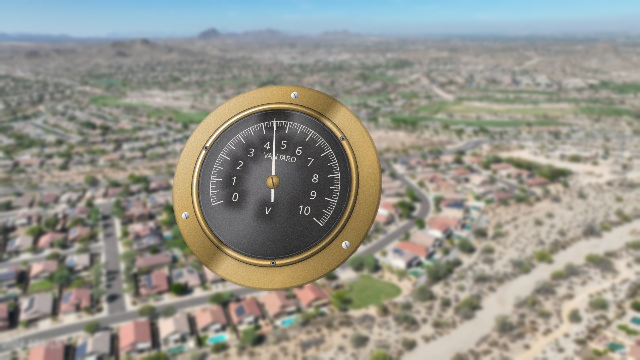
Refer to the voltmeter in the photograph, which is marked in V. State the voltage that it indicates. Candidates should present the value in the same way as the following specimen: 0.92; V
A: 4.5; V
